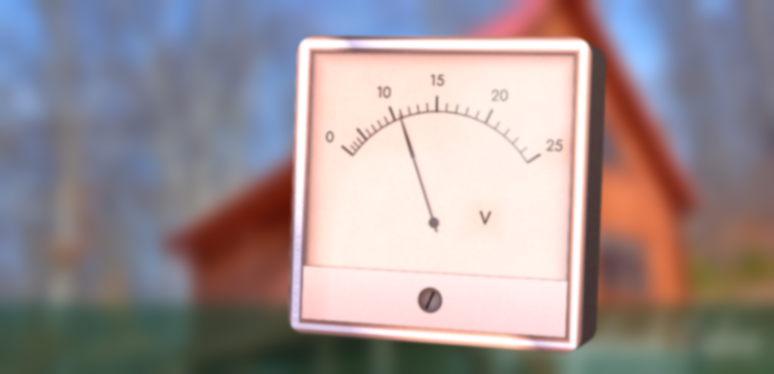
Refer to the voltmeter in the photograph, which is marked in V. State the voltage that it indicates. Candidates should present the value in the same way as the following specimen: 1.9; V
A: 11; V
